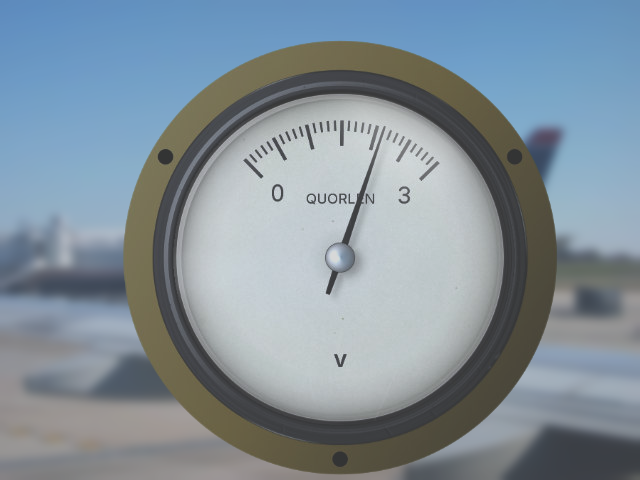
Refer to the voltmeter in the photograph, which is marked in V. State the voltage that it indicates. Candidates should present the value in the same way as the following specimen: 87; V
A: 2.1; V
